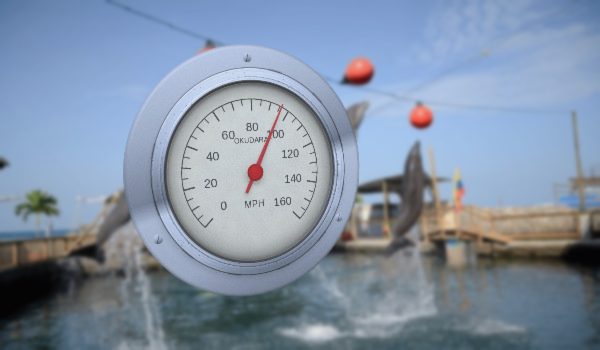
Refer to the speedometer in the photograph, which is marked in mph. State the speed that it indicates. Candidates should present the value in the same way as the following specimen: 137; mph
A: 95; mph
